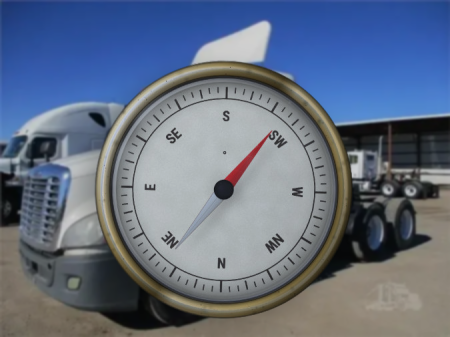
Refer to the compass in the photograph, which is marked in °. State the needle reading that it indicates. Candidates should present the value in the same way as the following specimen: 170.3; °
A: 217.5; °
